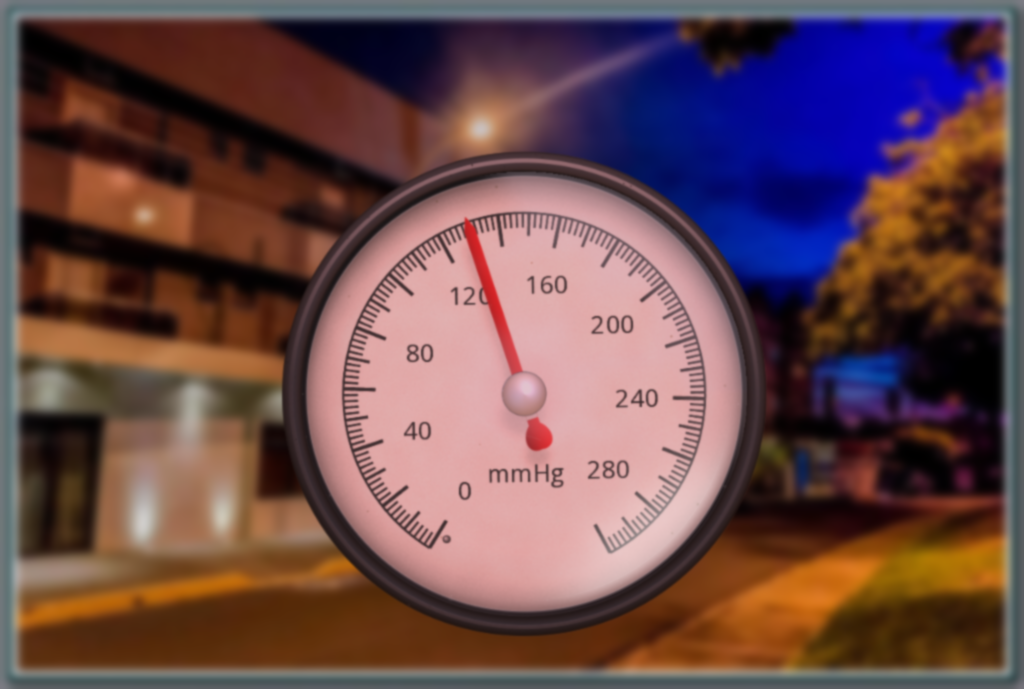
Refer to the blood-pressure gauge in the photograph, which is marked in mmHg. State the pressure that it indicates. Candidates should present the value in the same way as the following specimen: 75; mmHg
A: 130; mmHg
